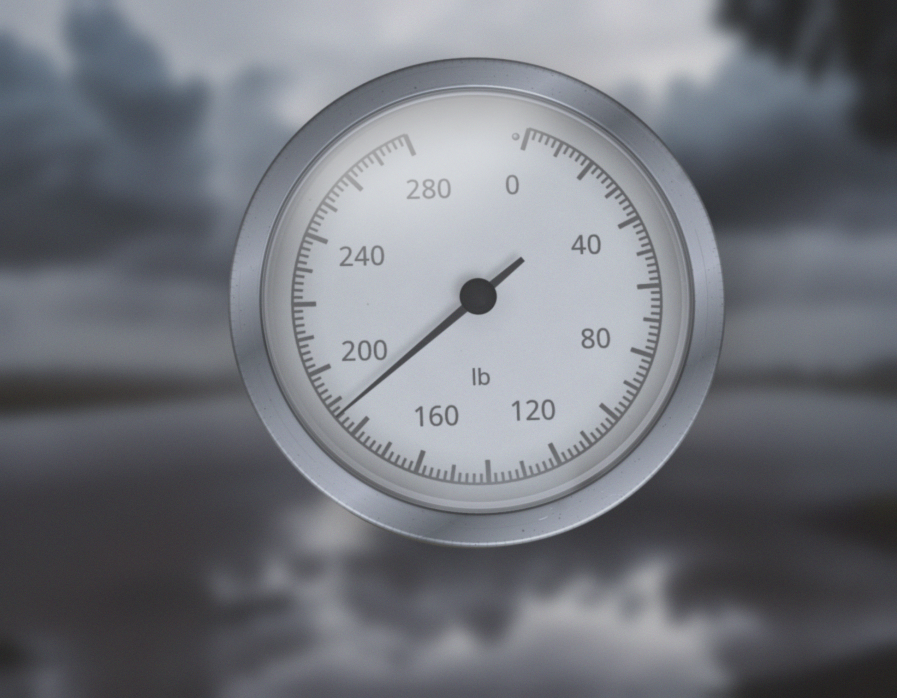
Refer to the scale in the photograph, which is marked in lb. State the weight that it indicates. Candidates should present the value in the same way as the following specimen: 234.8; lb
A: 186; lb
